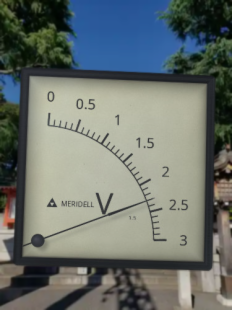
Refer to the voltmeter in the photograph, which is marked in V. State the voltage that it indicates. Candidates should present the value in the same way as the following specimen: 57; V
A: 2.3; V
